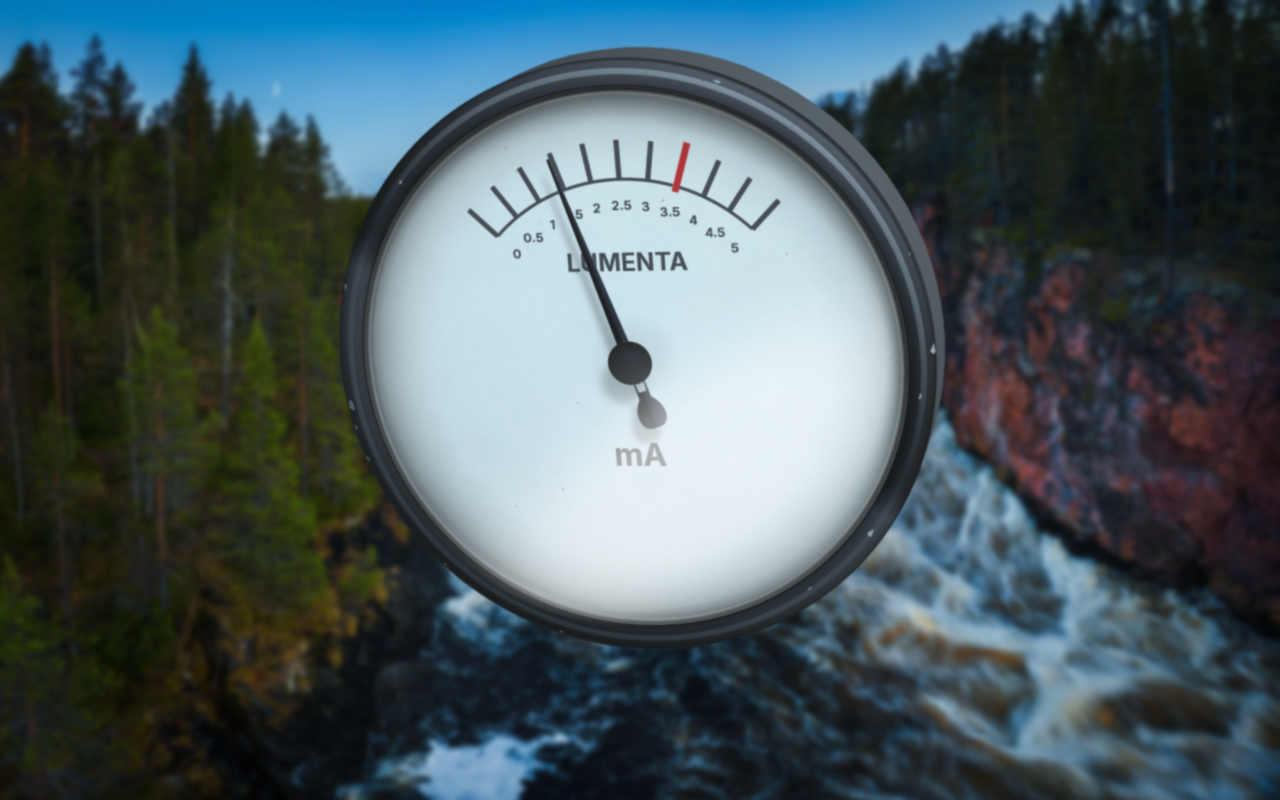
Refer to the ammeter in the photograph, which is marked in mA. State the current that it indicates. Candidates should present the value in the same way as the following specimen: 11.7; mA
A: 1.5; mA
